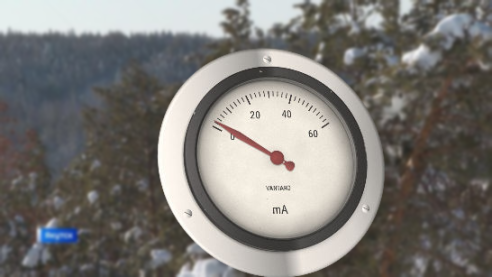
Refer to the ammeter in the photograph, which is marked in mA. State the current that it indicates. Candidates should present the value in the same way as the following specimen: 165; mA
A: 2; mA
